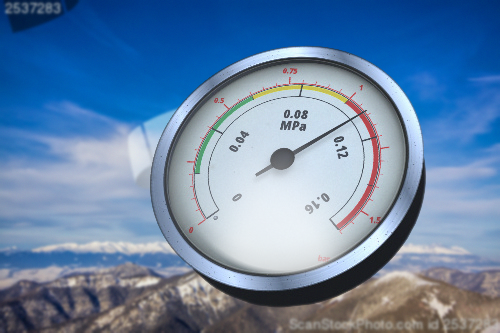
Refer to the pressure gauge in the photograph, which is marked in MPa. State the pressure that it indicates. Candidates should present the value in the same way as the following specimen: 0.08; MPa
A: 0.11; MPa
